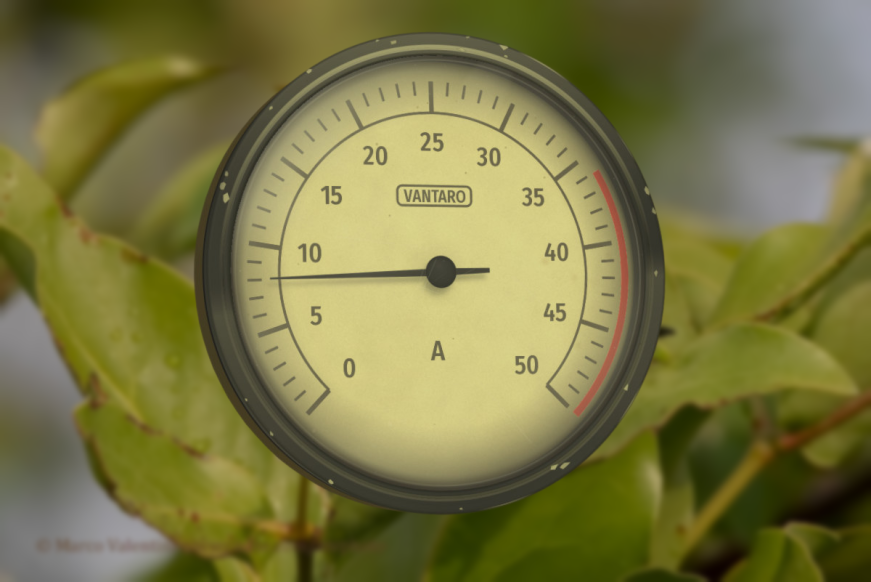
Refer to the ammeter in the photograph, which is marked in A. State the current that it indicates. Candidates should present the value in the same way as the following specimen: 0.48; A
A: 8; A
